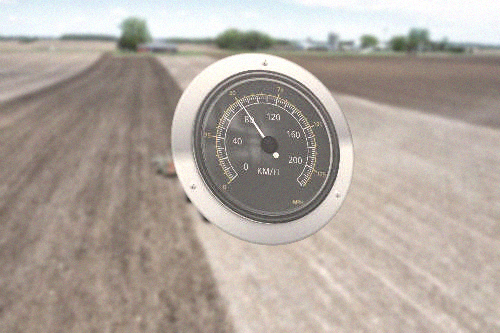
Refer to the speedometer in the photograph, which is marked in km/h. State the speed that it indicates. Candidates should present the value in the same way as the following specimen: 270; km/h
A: 80; km/h
